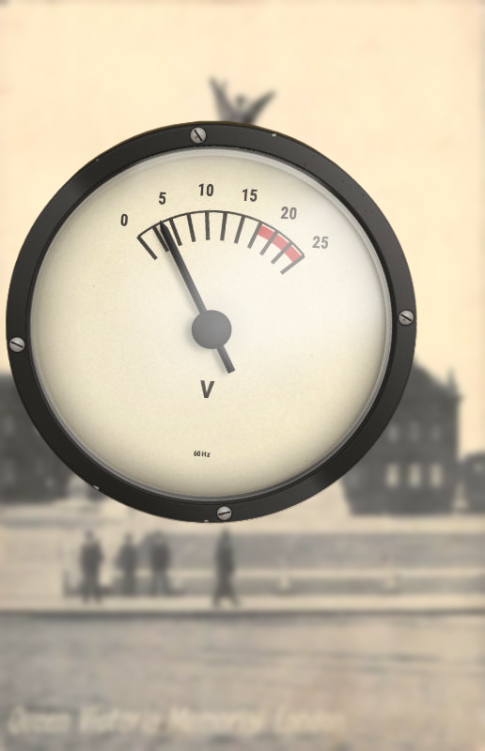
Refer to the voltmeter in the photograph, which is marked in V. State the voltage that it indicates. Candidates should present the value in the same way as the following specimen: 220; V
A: 3.75; V
